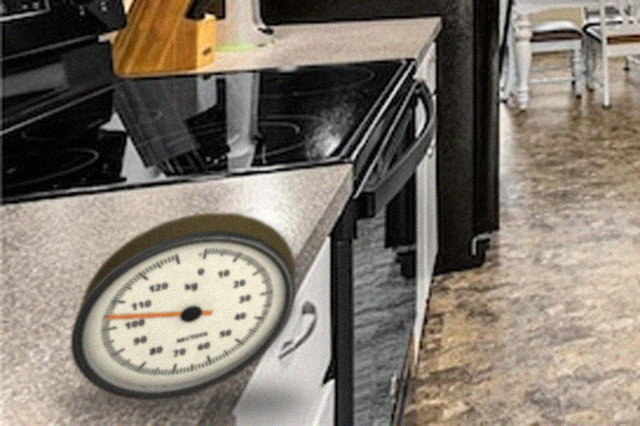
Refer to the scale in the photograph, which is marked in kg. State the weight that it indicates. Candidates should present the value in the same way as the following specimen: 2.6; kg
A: 105; kg
